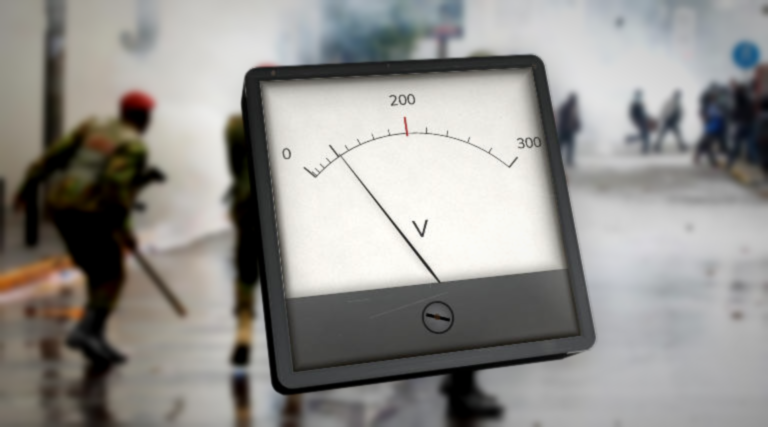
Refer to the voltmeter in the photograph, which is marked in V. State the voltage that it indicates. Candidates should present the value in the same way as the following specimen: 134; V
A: 100; V
